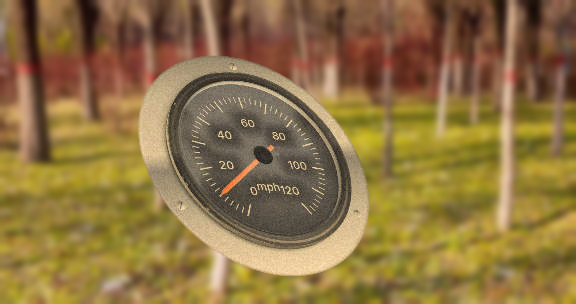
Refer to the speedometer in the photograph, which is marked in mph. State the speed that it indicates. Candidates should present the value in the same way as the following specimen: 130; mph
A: 10; mph
